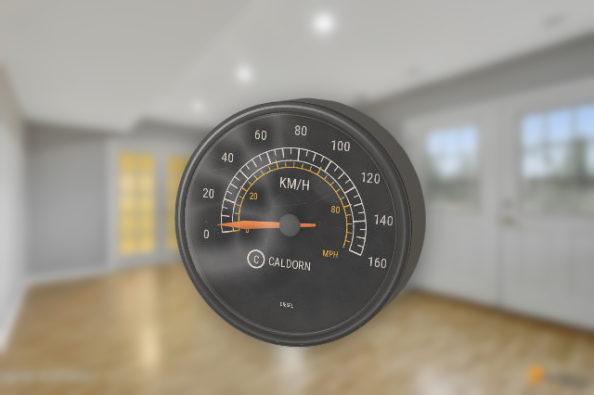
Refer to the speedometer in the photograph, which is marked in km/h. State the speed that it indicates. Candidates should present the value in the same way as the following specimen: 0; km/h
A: 5; km/h
